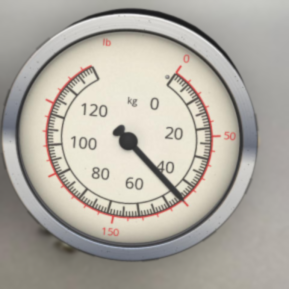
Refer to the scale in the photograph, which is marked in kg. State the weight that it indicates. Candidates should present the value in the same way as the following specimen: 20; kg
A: 45; kg
